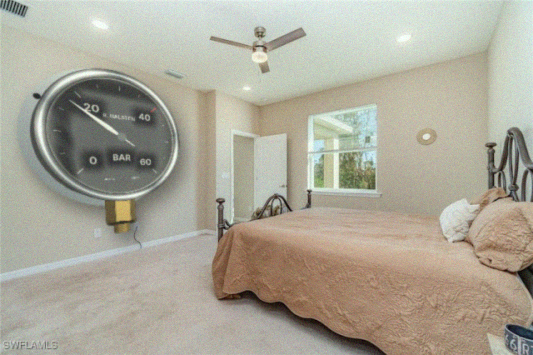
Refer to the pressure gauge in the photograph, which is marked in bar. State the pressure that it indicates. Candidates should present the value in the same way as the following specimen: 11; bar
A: 17.5; bar
